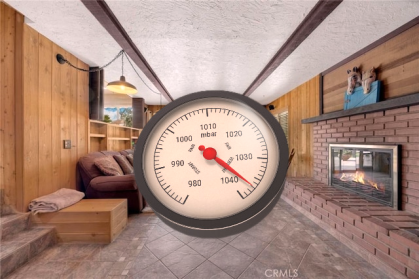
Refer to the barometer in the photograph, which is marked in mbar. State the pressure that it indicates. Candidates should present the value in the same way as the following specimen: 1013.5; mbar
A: 1037; mbar
